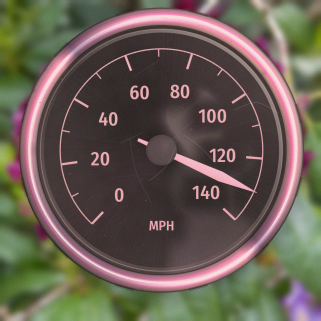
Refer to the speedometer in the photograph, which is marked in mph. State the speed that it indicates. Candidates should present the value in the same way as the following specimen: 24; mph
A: 130; mph
